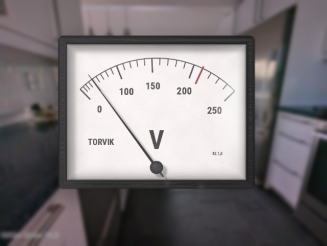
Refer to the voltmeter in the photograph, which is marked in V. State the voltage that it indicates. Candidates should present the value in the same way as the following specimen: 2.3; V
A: 50; V
